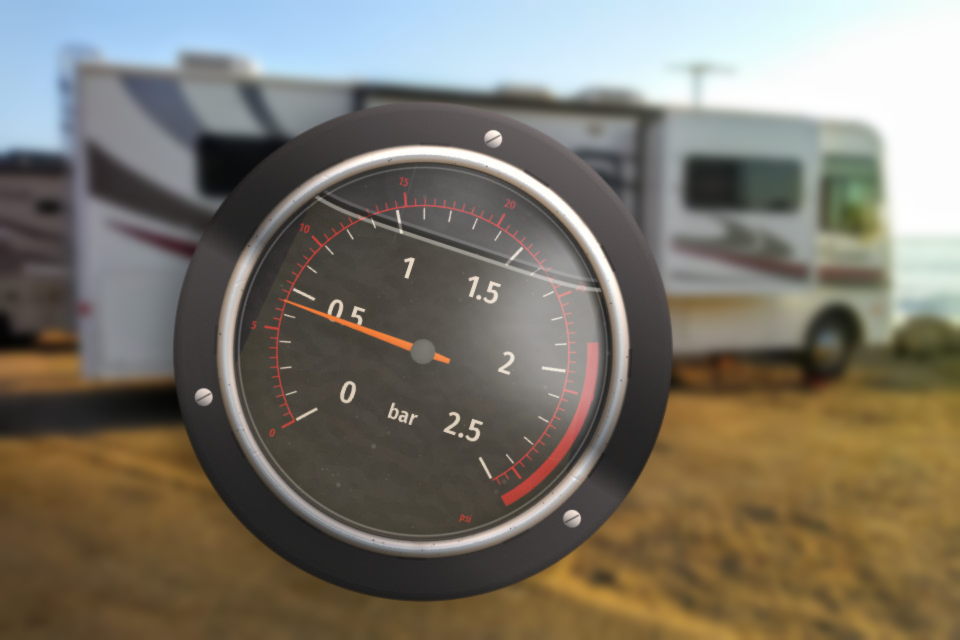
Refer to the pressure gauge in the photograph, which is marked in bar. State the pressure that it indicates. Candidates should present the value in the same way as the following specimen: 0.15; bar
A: 0.45; bar
